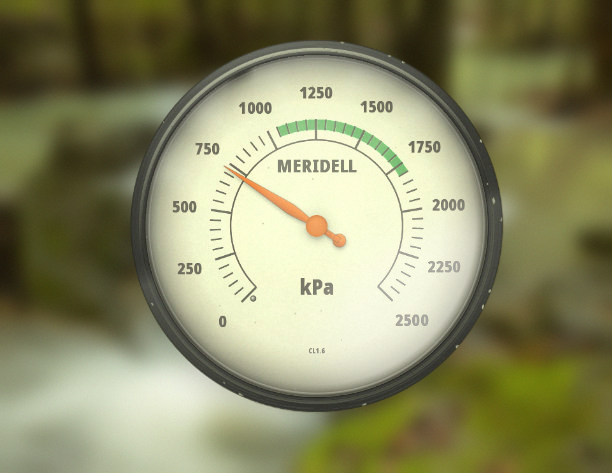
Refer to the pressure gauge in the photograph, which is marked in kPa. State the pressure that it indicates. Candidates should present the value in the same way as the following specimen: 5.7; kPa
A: 725; kPa
